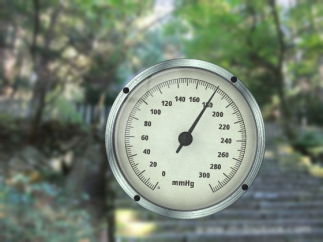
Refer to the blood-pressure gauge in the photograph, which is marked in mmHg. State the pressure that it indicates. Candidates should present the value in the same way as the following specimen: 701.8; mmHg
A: 180; mmHg
